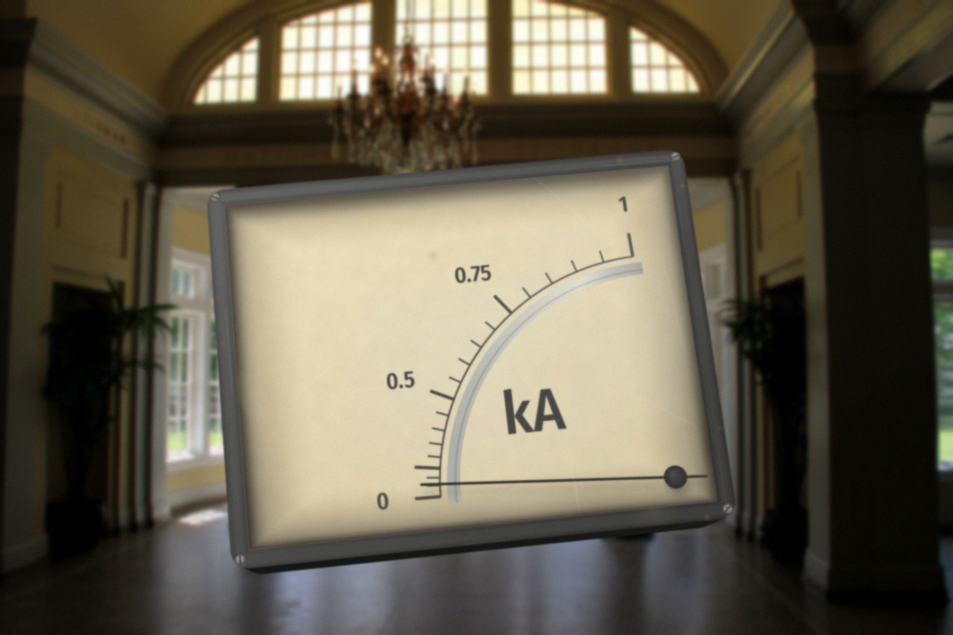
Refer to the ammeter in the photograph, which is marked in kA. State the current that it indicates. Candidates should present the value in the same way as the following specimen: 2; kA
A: 0.15; kA
